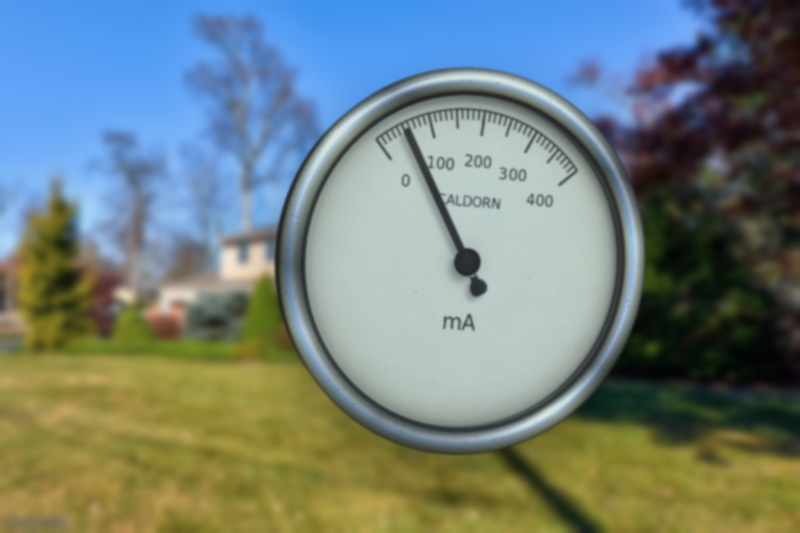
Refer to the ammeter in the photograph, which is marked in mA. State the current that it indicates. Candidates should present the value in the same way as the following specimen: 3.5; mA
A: 50; mA
